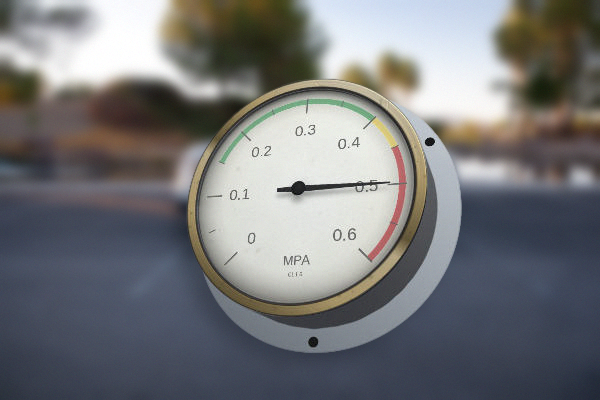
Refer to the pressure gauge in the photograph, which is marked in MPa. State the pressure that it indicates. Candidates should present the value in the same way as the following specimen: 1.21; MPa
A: 0.5; MPa
